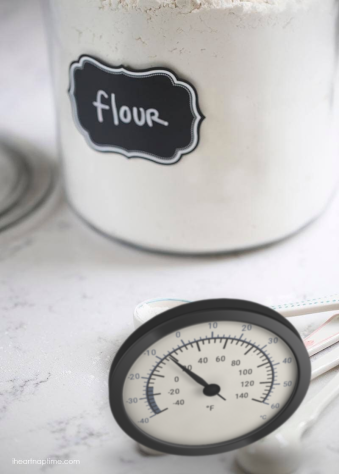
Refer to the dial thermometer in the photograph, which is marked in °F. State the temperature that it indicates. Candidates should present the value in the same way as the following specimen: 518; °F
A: 20; °F
